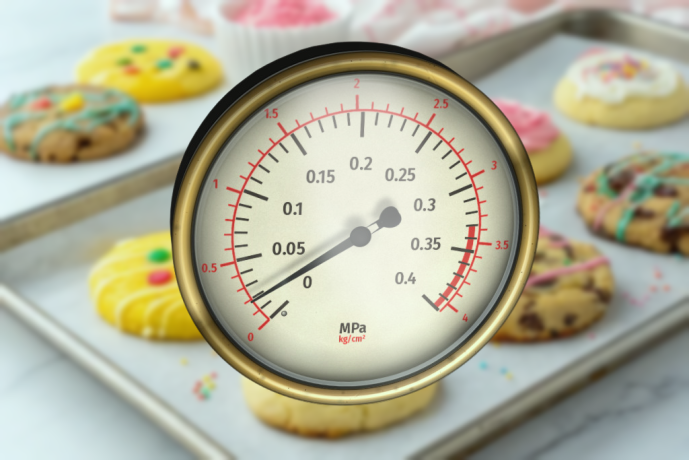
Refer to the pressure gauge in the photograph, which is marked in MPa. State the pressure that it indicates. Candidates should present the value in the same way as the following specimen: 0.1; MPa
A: 0.02; MPa
